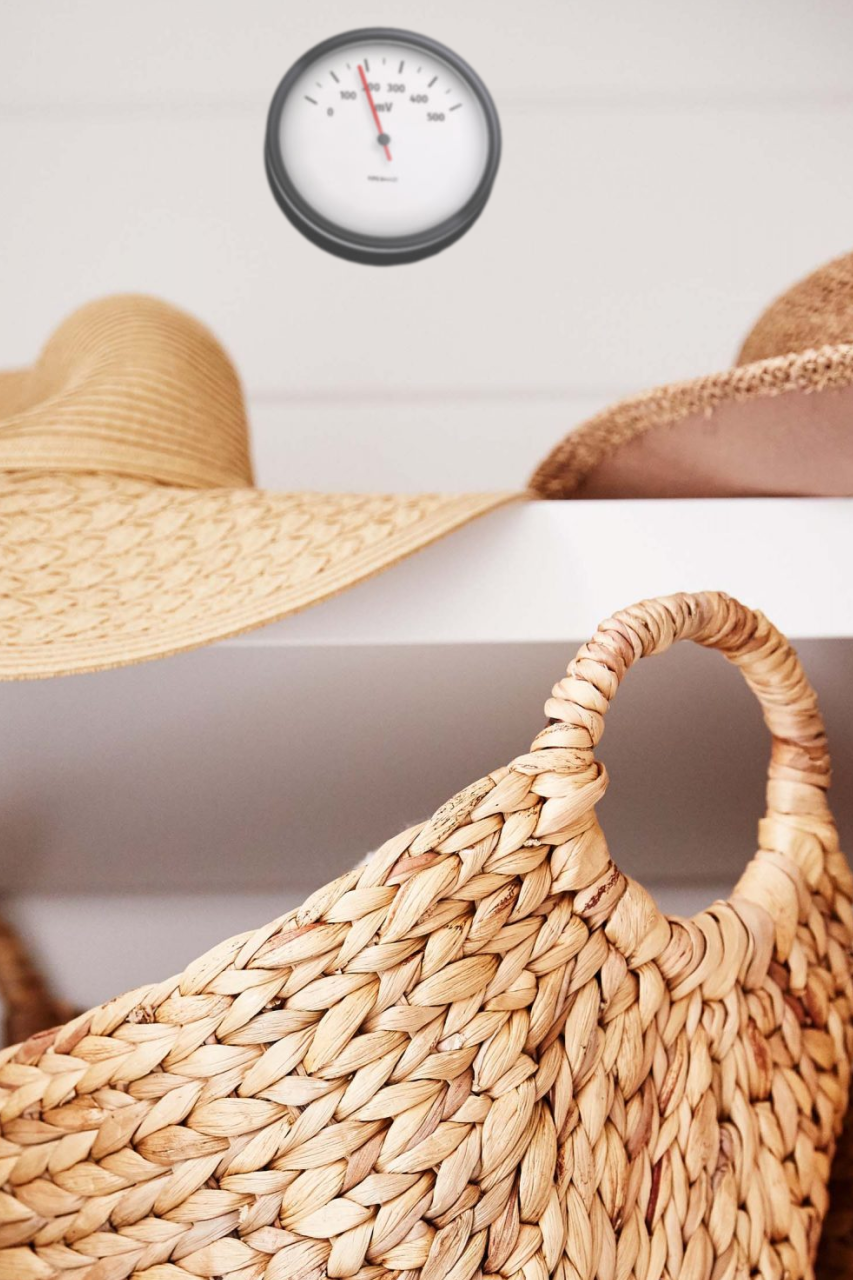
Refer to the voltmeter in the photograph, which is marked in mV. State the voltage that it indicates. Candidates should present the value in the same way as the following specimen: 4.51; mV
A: 175; mV
